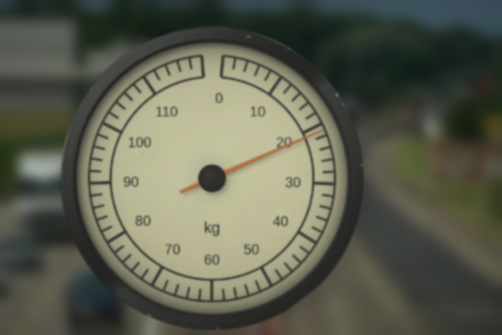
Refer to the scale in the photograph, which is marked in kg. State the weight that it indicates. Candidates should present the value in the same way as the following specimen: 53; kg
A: 21; kg
